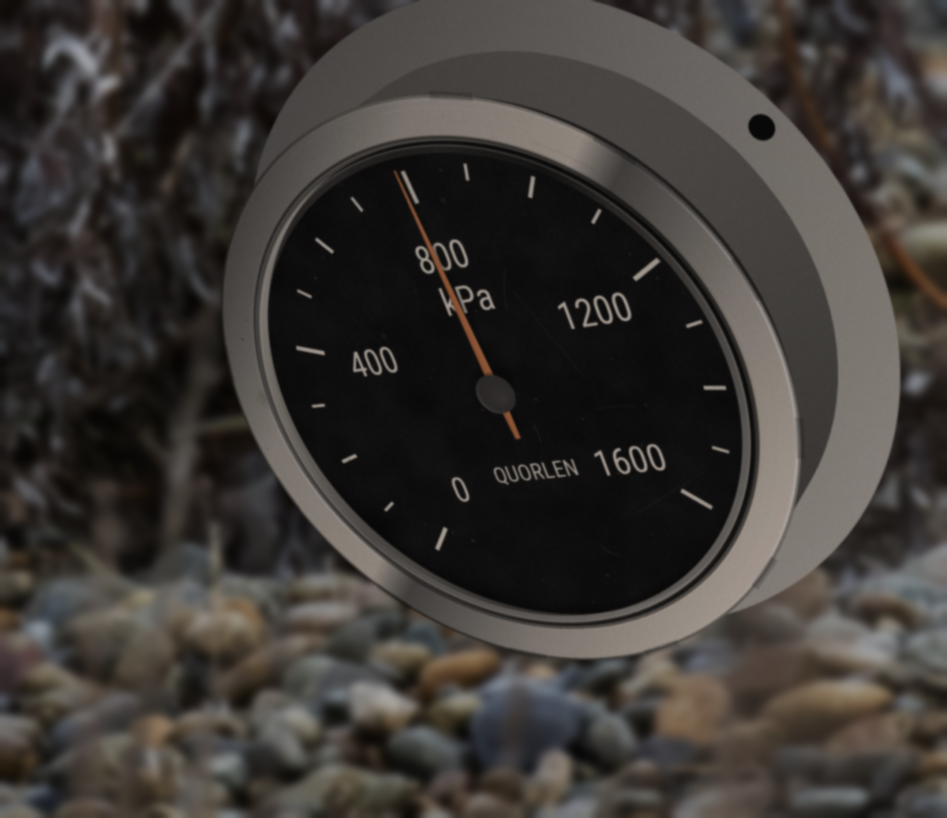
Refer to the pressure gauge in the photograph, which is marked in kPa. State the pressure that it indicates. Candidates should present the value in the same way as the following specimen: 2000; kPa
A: 800; kPa
